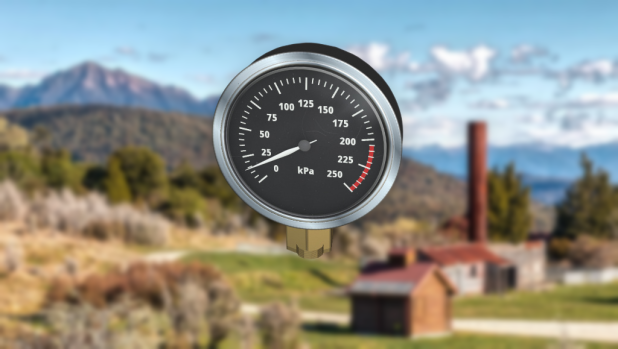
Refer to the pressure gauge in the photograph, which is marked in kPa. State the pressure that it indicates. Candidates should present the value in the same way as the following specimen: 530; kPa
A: 15; kPa
